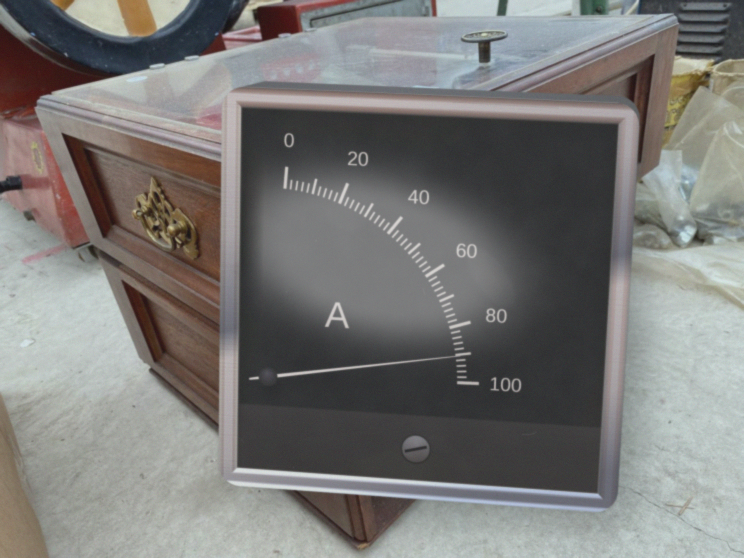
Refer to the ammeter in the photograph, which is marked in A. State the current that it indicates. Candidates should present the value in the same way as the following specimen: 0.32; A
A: 90; A
